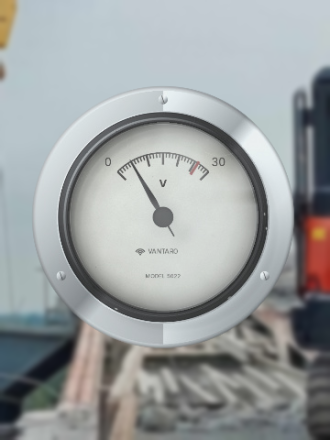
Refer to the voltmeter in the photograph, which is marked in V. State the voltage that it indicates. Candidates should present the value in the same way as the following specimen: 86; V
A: 5; V
